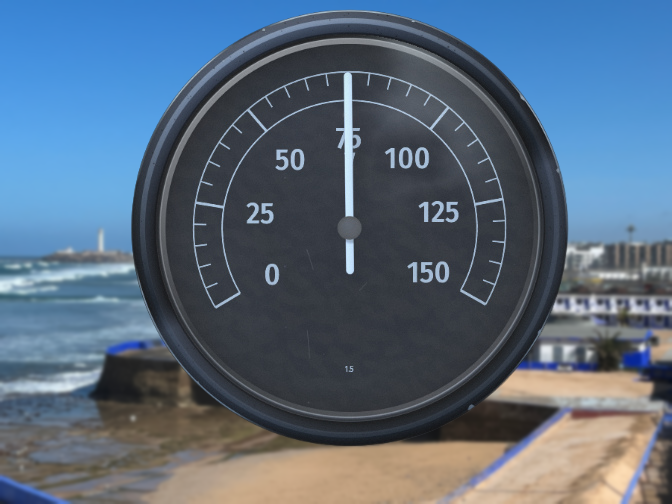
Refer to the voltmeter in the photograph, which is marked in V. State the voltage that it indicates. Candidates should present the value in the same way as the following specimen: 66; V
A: 75; V
